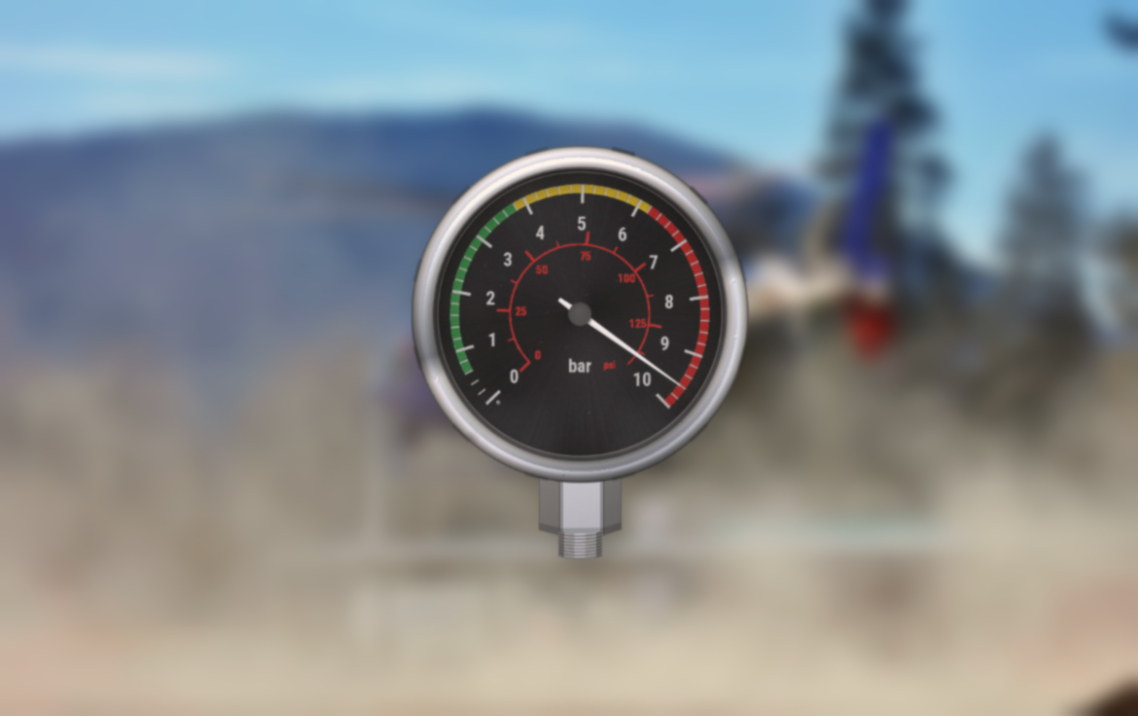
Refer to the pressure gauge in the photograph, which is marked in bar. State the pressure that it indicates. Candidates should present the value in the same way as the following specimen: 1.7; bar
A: 9.6; bar
